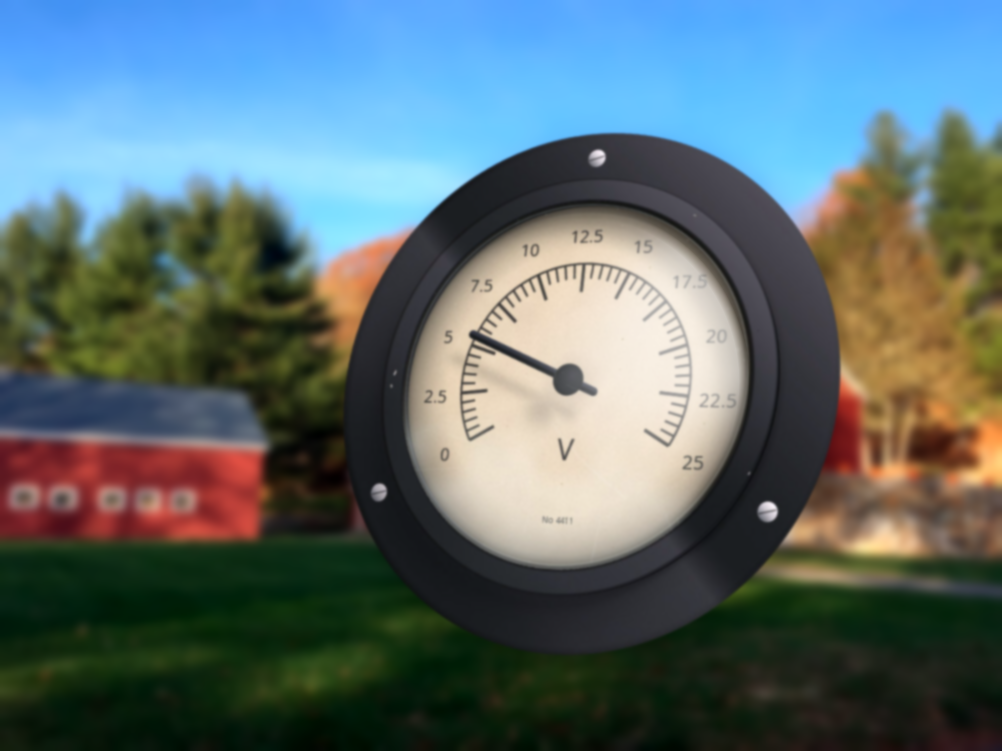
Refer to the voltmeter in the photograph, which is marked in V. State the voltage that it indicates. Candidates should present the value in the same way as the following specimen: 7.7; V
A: 5.5; V
